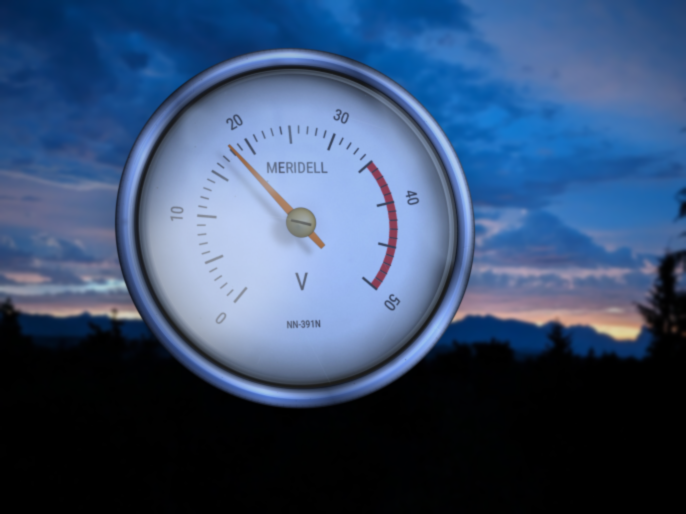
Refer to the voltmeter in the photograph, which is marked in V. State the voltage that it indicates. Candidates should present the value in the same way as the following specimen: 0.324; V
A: 18; V
